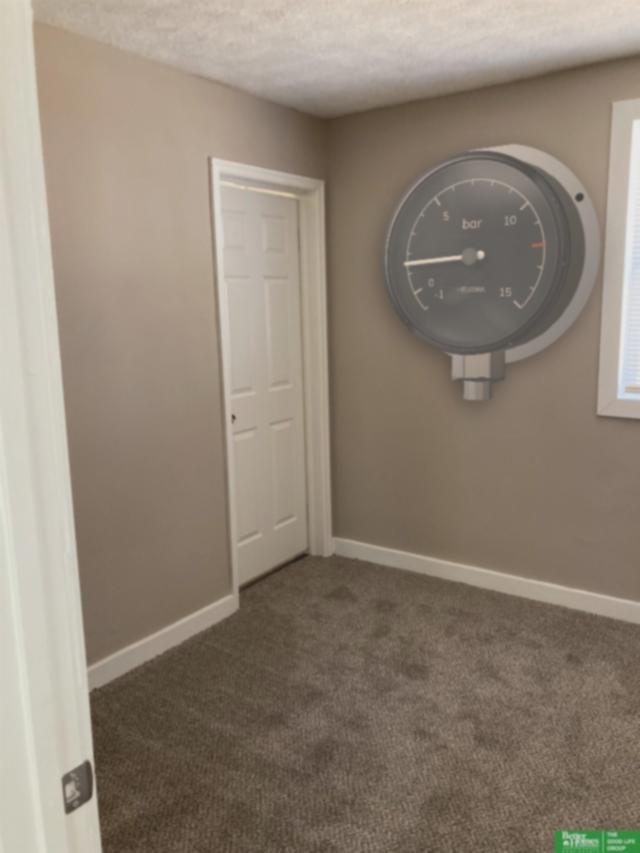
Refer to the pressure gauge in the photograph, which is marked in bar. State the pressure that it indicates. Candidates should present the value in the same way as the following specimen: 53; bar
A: 1.5; bar
